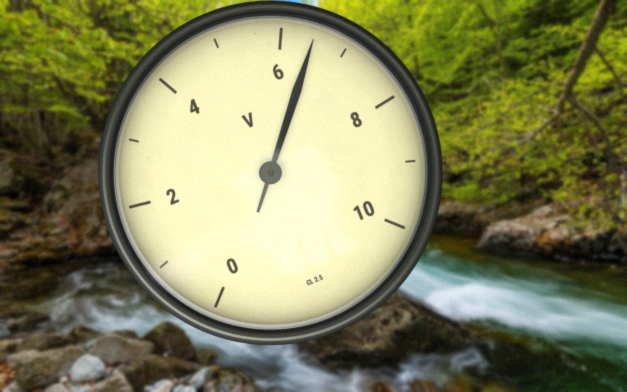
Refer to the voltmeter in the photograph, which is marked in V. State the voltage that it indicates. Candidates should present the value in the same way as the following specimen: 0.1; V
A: 6.5; V
